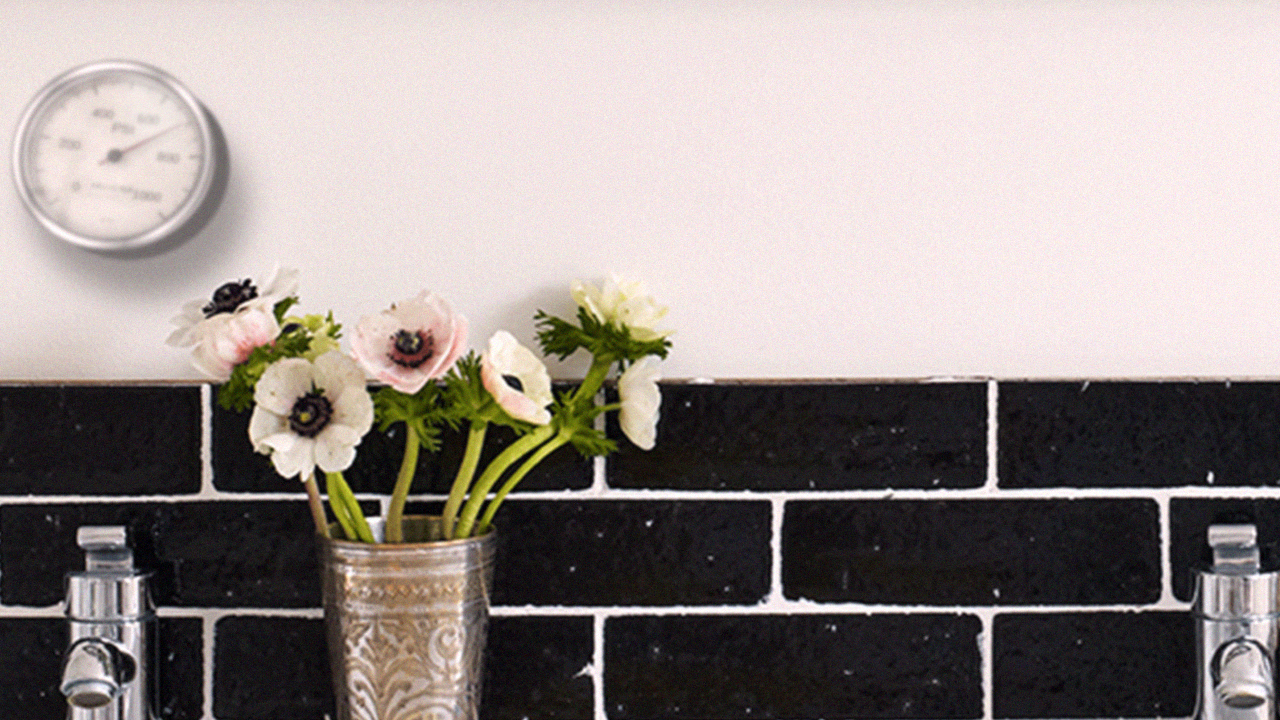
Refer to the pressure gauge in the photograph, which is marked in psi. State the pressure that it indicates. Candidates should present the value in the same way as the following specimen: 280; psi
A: 700; psi
